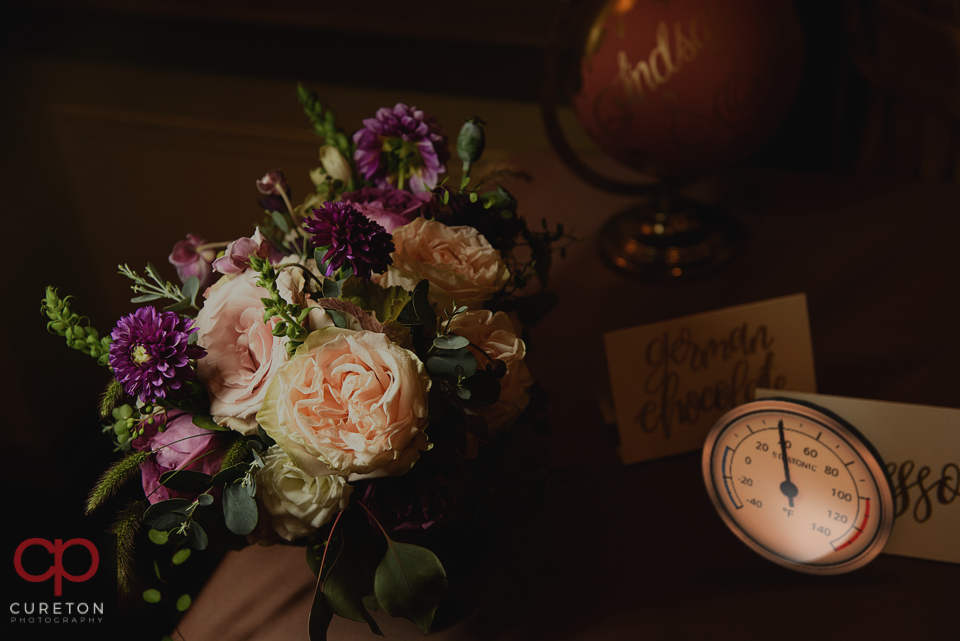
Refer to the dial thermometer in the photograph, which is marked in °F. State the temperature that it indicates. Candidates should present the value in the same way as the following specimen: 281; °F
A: 40; °F
